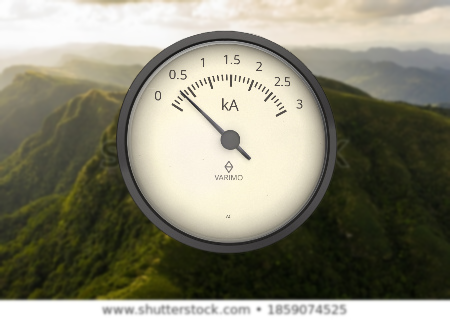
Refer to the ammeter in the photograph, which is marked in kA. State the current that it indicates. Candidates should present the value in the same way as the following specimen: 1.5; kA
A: 0.3; kA
